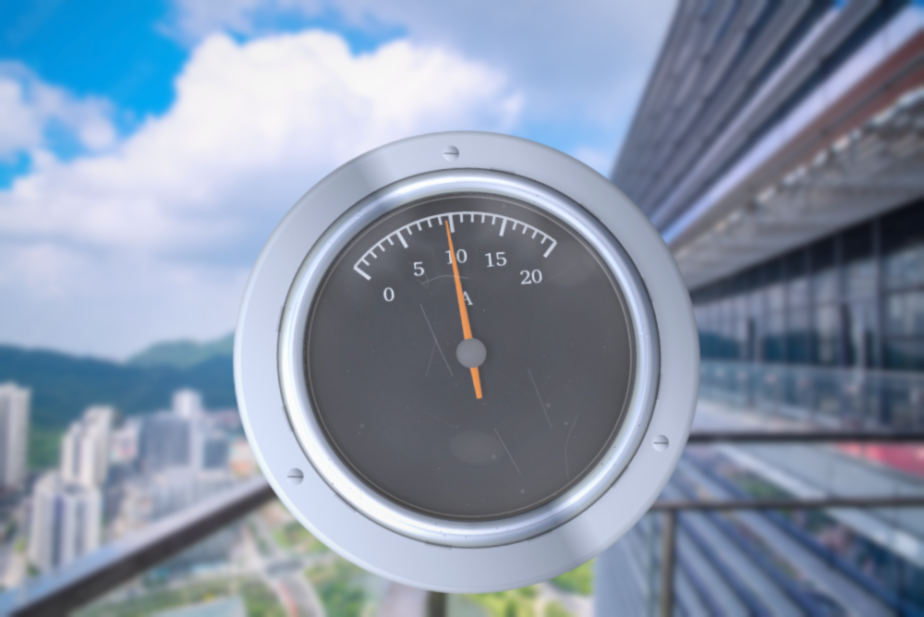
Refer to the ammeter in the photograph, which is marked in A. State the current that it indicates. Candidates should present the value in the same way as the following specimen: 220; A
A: 9.5; A
